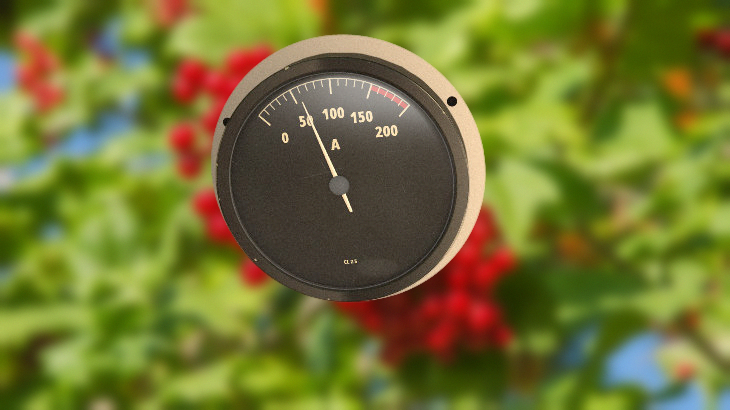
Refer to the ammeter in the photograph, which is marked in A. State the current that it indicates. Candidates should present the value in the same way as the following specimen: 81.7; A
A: 60; A
